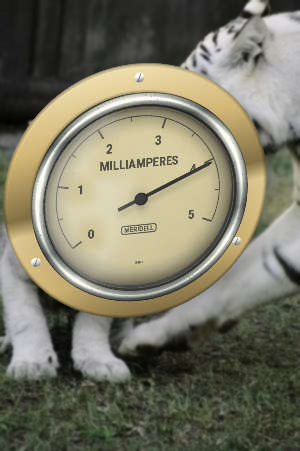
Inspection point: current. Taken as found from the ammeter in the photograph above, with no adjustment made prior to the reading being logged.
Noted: 4 mA
